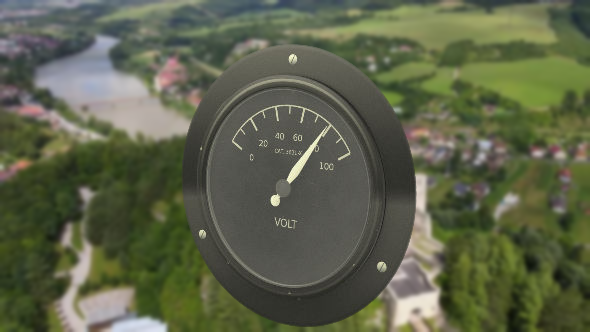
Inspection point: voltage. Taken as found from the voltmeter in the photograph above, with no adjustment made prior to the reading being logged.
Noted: 80 V
